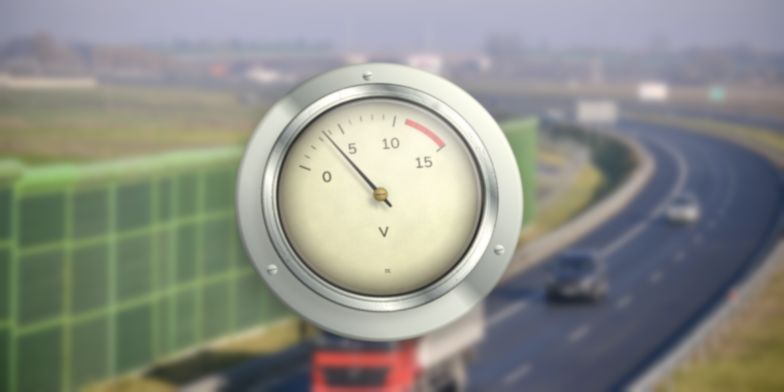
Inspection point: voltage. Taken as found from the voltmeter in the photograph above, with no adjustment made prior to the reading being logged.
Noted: 3.5 V
